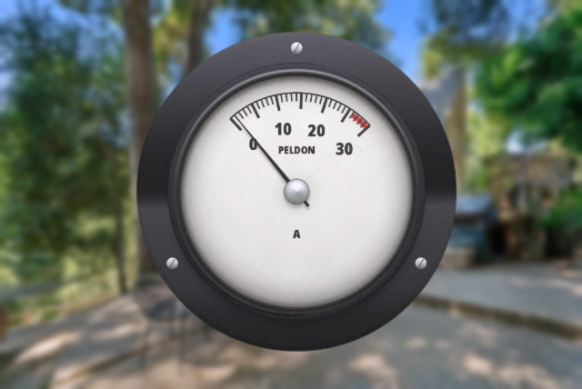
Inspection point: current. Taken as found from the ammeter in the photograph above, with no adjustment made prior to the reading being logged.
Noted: 1 A
